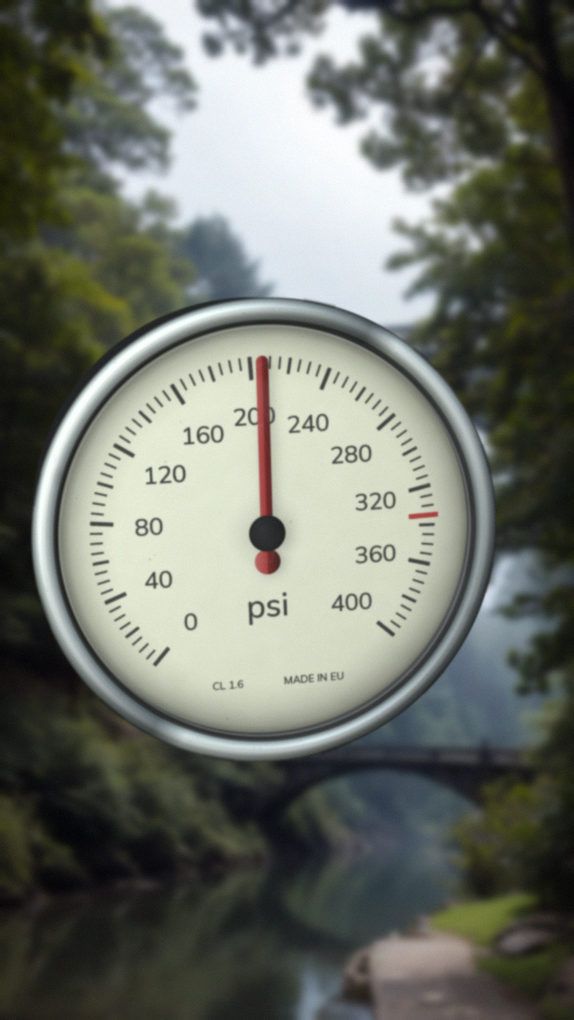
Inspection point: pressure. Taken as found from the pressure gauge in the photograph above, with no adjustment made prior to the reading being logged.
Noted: 205 psi
